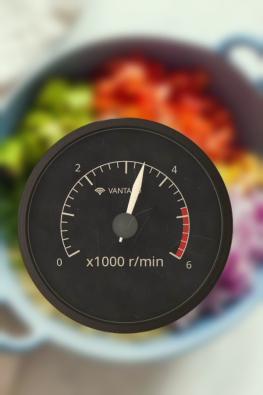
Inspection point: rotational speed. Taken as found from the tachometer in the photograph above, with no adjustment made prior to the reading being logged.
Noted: 3400 rpm
